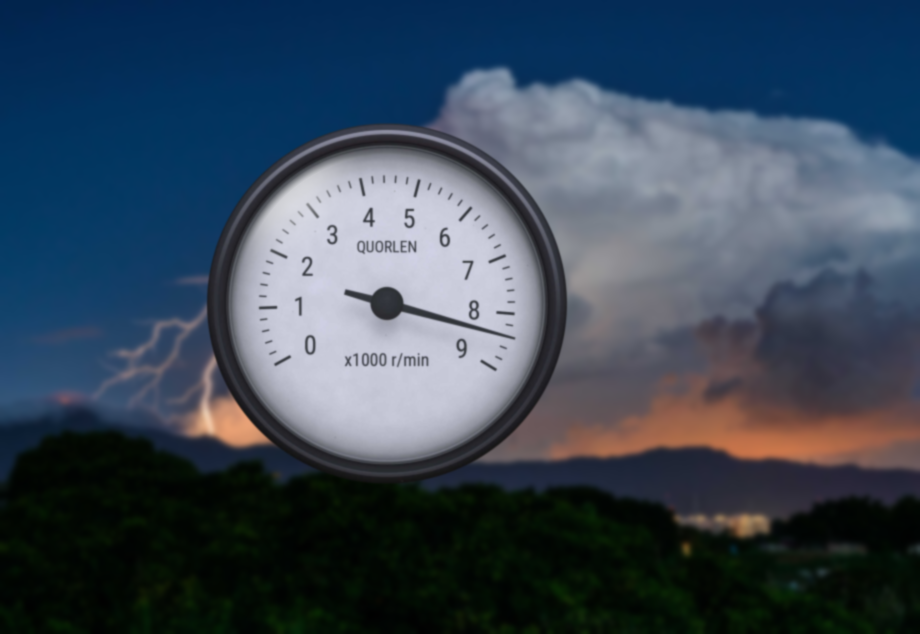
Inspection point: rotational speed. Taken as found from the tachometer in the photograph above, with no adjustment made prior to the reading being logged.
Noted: 8400 rpm
